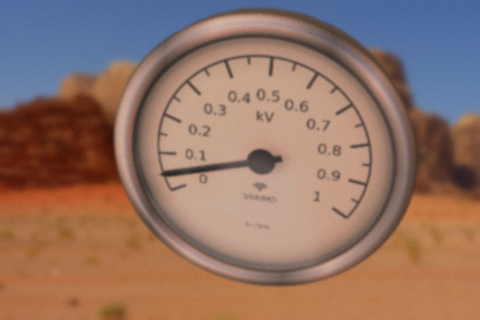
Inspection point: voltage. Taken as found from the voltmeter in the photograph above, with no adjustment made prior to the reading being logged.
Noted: 0.05 kV
